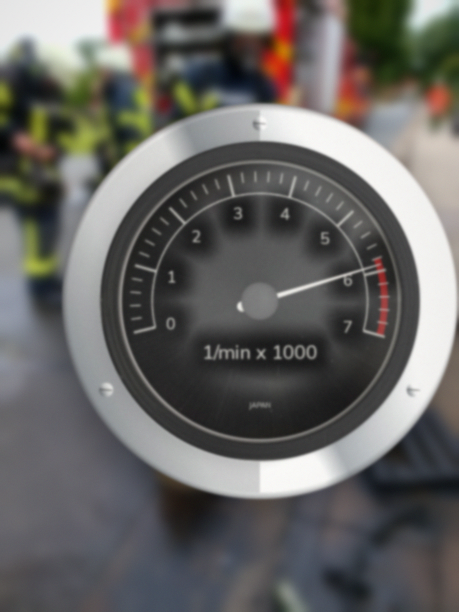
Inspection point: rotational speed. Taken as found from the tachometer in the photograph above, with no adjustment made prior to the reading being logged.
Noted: 5900 rpm
